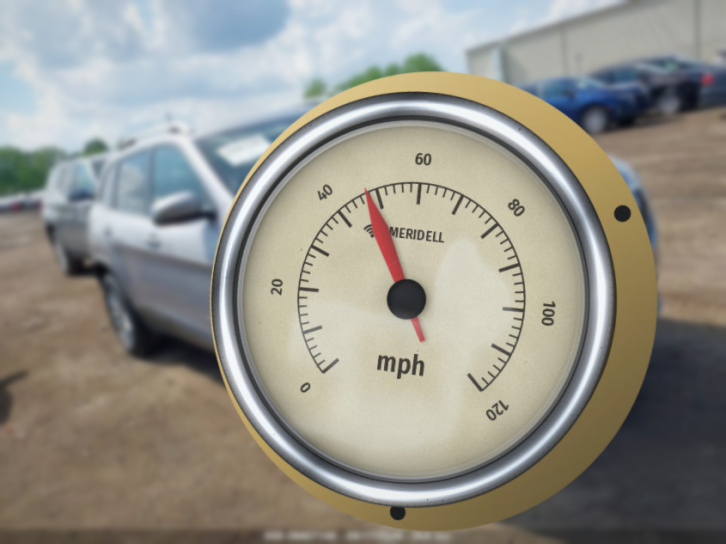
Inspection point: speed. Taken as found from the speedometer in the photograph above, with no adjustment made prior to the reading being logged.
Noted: 48 mph
